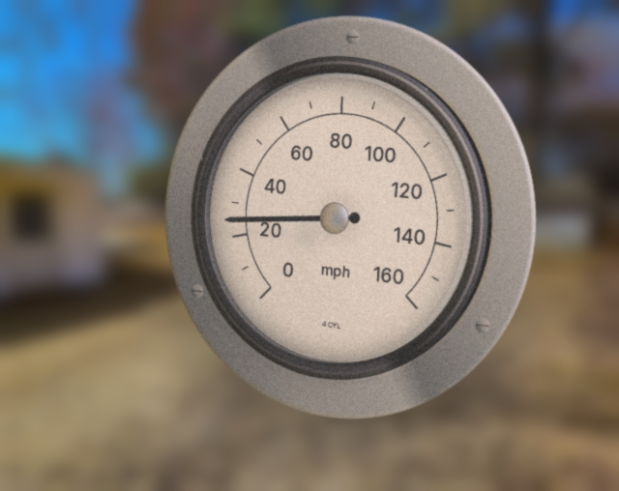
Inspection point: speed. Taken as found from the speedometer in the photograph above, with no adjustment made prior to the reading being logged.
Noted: 25 mph
